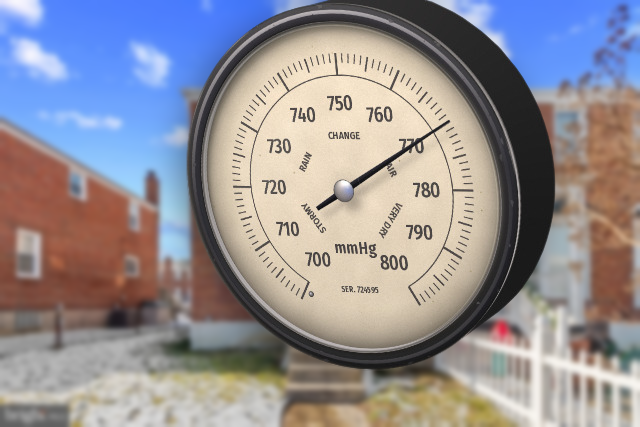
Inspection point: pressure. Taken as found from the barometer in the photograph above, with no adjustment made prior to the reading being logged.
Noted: 770 mmHg
